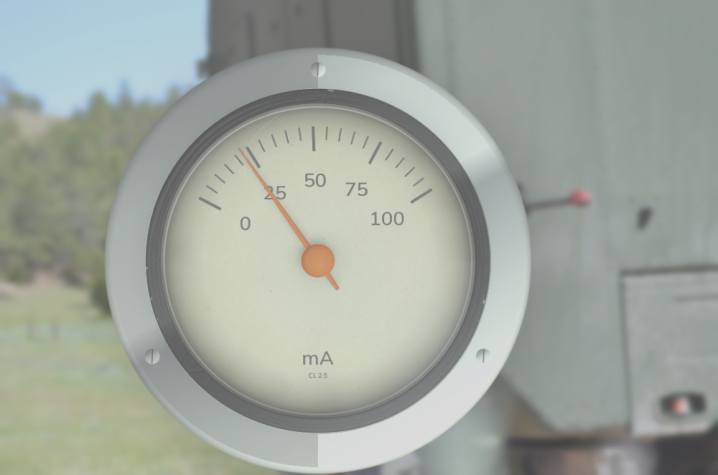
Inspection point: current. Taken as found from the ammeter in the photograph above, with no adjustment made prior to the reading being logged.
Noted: 22.5 mA
